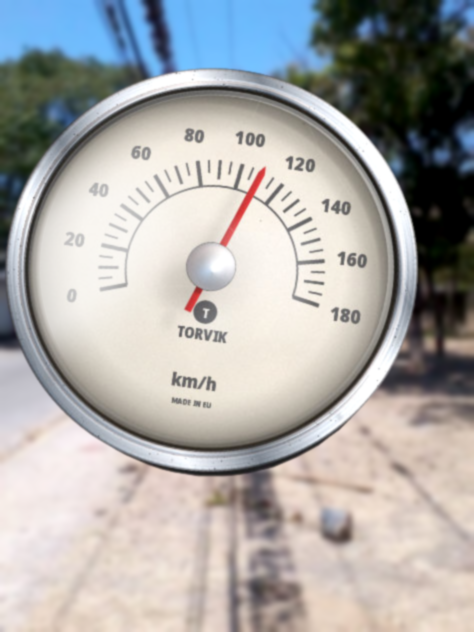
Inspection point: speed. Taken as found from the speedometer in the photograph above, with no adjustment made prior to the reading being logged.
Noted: 110 km/h
